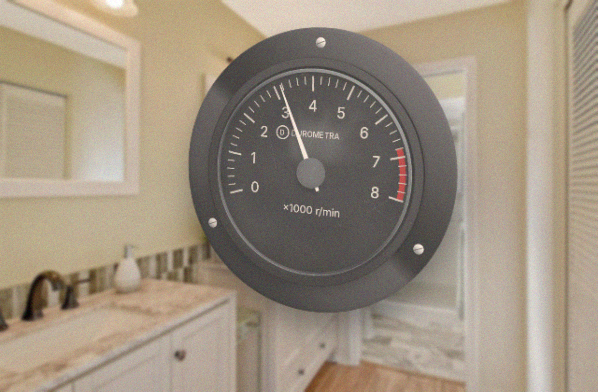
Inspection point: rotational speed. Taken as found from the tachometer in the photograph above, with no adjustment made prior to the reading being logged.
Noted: 3200 rpm
